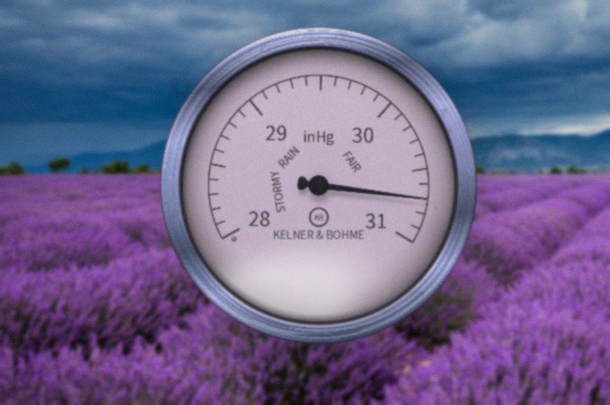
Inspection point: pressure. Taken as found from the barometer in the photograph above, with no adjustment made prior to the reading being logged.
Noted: 30.7 inHg
